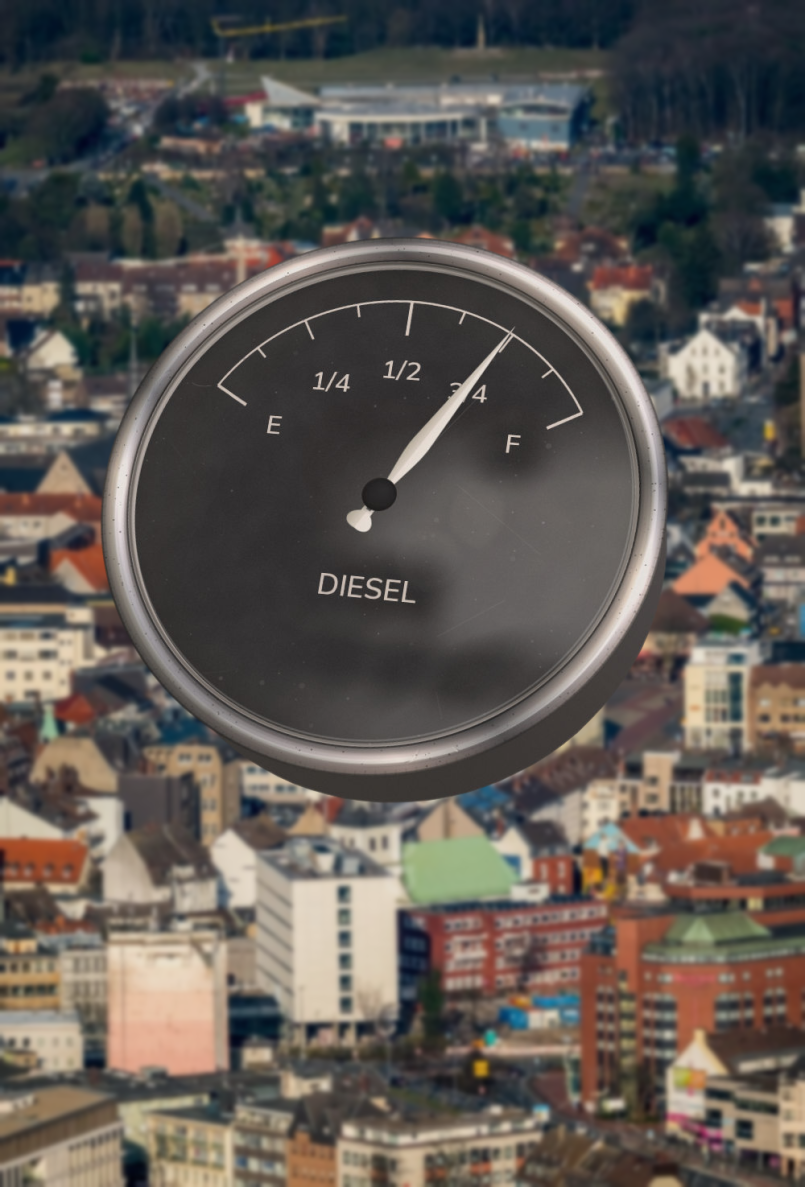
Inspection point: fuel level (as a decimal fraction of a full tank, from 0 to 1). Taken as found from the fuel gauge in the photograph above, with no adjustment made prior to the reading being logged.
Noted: 0.75
